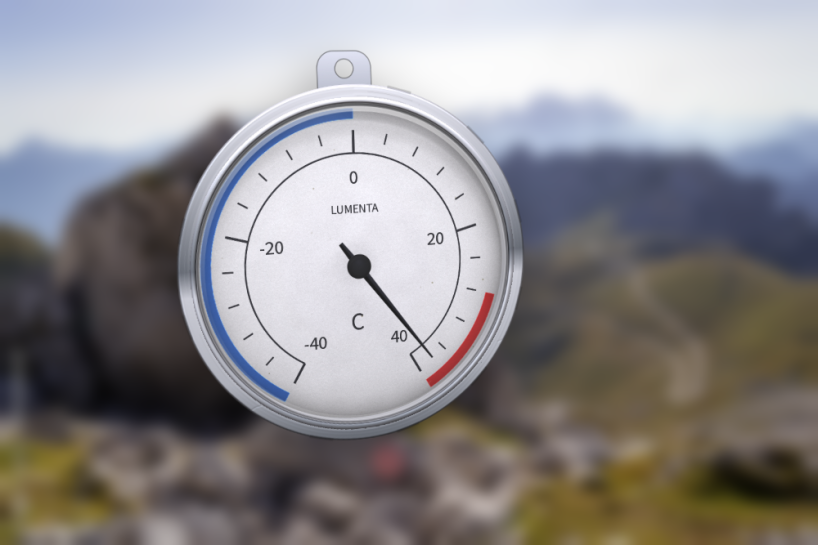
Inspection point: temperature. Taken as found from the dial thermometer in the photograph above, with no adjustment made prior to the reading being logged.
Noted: 38 °C
